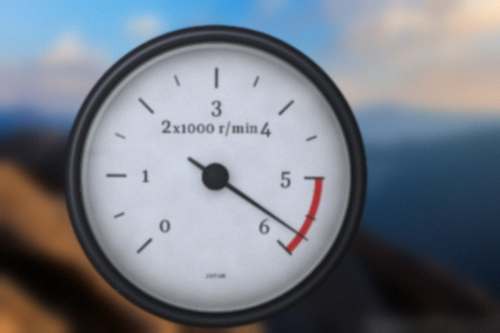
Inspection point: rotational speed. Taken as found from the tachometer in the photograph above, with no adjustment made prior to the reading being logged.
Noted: 5750 rpm
